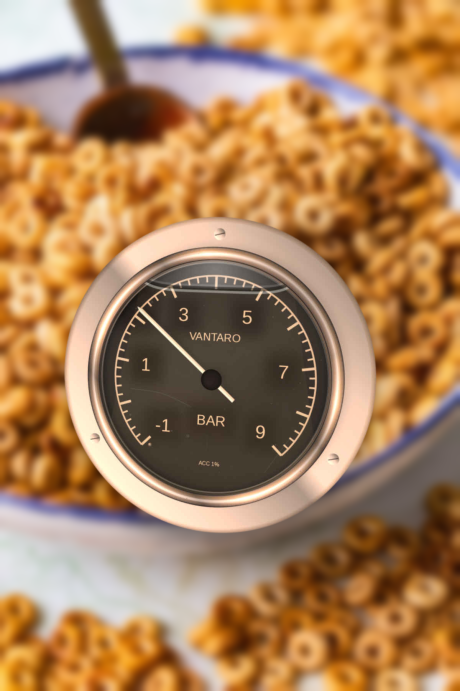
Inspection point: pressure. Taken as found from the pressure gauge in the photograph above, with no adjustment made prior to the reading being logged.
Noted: 2.2 bar
